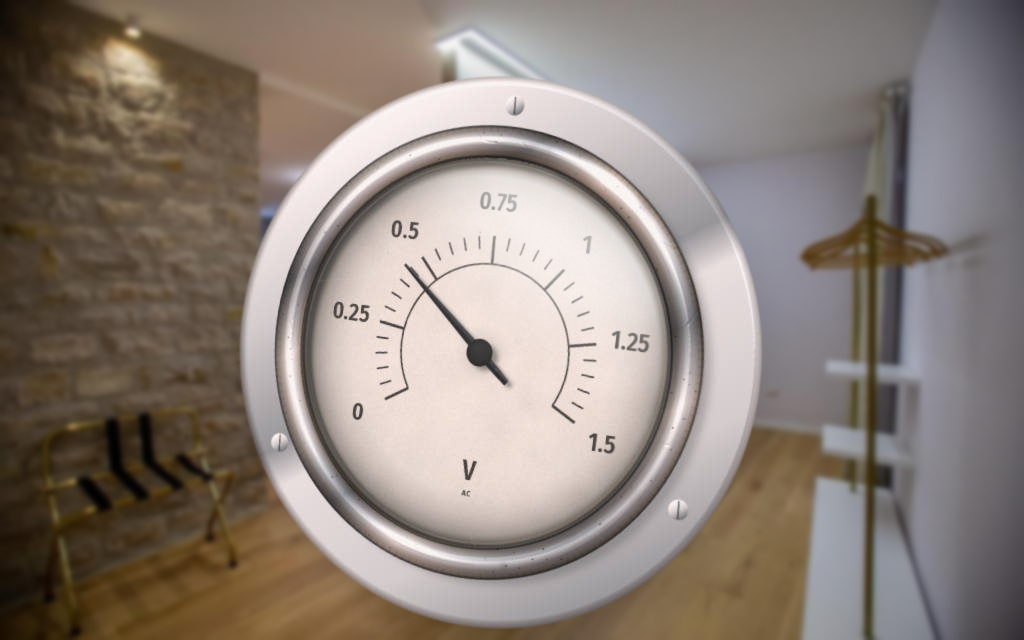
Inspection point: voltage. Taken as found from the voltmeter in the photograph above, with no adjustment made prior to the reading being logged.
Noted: 0.45 V
